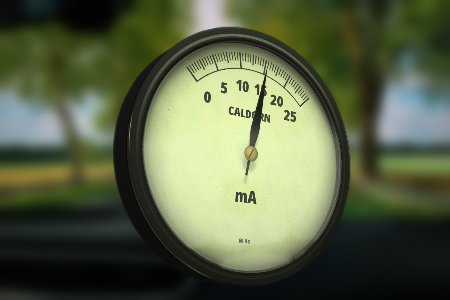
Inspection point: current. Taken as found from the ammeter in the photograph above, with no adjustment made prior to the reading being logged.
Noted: 15 mA
